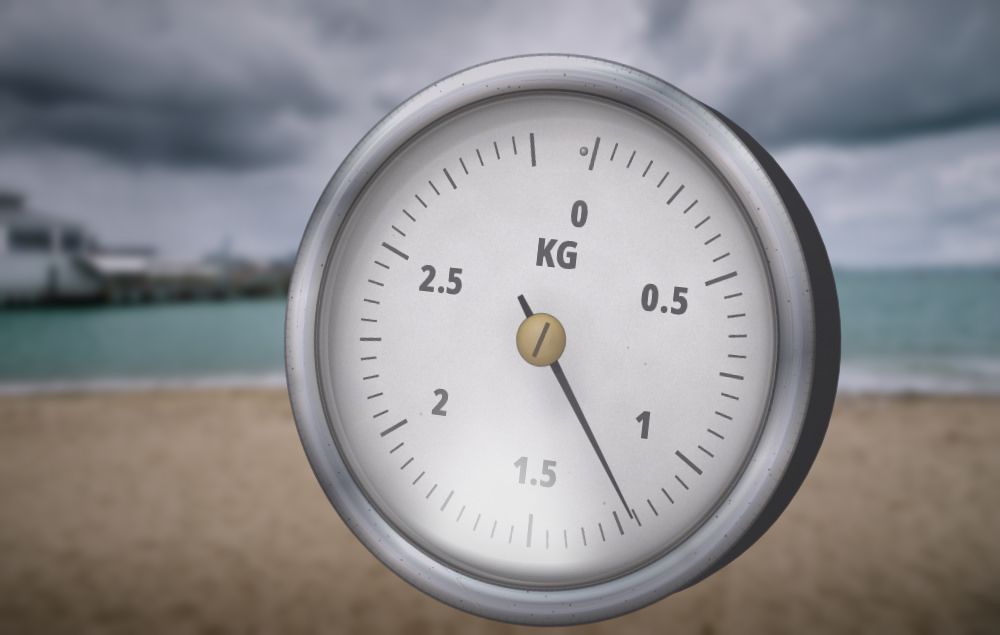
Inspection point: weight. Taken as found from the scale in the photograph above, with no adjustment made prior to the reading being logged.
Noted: 1.2 kg
